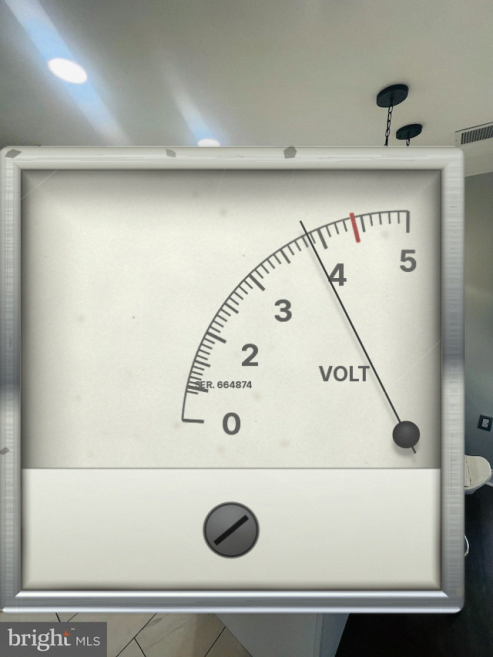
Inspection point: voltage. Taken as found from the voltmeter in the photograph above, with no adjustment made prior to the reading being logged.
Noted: 3.85 V
